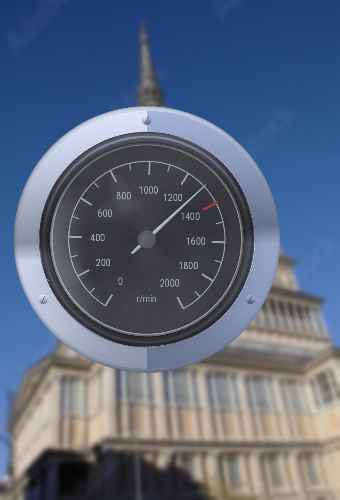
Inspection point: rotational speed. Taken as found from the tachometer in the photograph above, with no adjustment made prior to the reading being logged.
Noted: 1300 rpm
